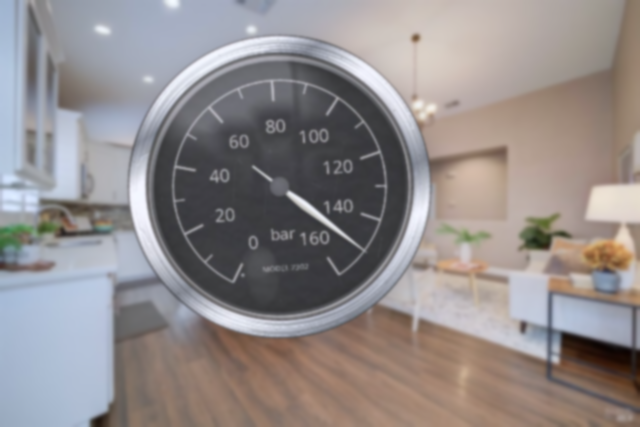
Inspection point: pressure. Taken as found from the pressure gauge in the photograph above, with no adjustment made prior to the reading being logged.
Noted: 150 bar
